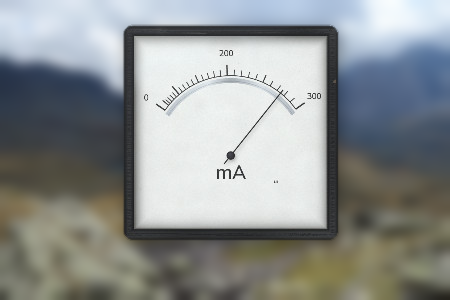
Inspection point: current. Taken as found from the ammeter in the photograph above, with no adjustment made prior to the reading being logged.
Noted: 275 mA
